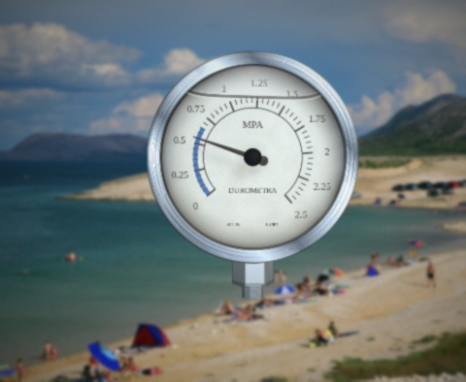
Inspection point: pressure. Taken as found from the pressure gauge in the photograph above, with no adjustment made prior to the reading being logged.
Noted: 0.55 MPa
